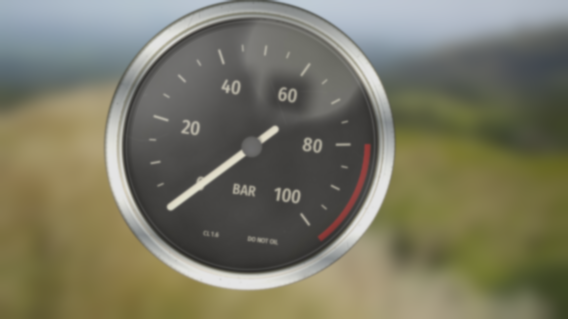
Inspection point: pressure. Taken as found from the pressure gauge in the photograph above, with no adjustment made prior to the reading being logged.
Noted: 0 bar
